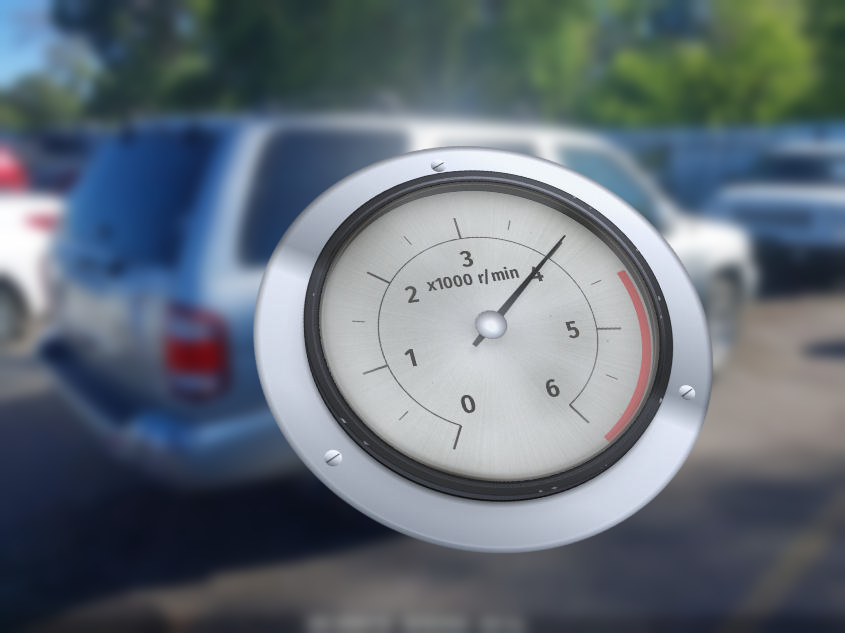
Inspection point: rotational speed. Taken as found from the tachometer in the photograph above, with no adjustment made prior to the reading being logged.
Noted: 4000 rpm
